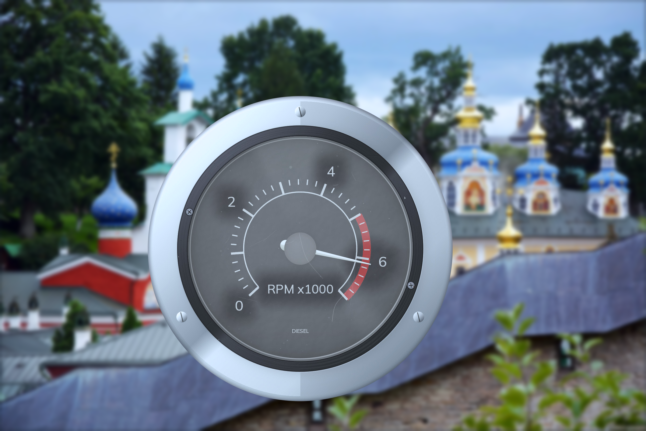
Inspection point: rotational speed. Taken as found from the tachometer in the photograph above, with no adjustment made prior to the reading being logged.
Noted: 6100 rpm
